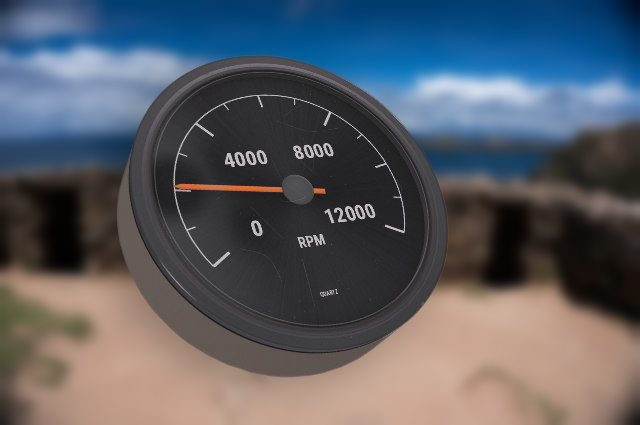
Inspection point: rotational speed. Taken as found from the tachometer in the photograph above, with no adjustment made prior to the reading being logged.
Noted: 2000 rpm
